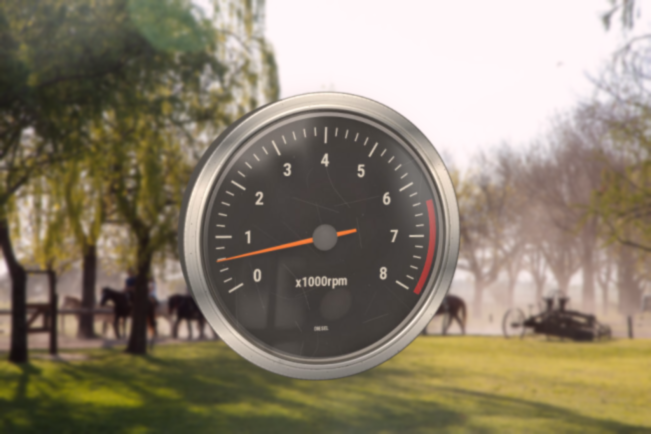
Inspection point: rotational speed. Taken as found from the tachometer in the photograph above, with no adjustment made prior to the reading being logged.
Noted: 600 rpm
